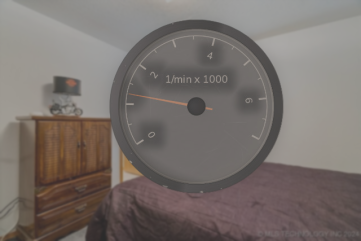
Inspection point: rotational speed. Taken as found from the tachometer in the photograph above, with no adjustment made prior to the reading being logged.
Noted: 1250 rpm
